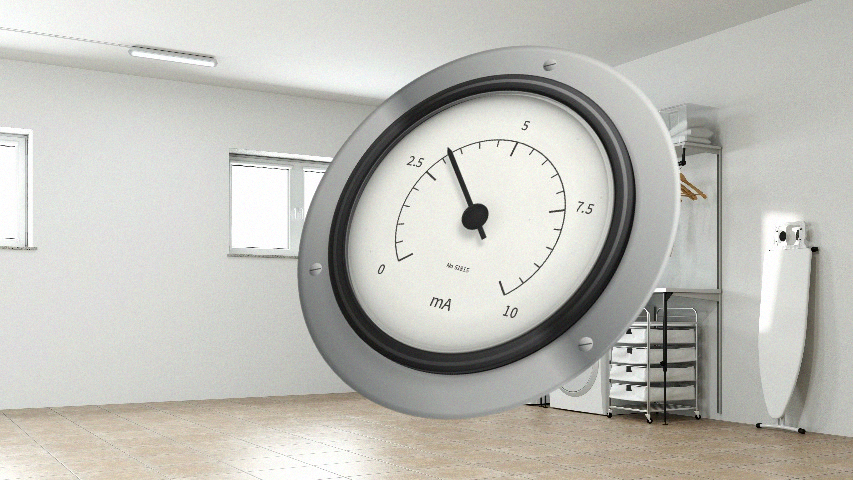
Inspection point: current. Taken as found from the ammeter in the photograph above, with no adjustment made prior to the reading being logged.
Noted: 3.25 mA
